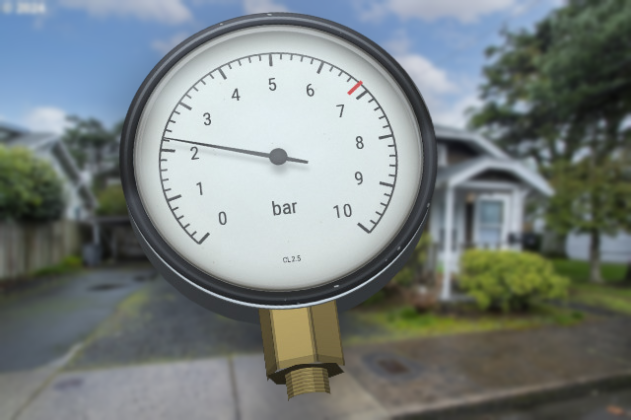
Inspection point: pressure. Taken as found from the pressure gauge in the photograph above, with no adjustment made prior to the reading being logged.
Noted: 2.2 bar
